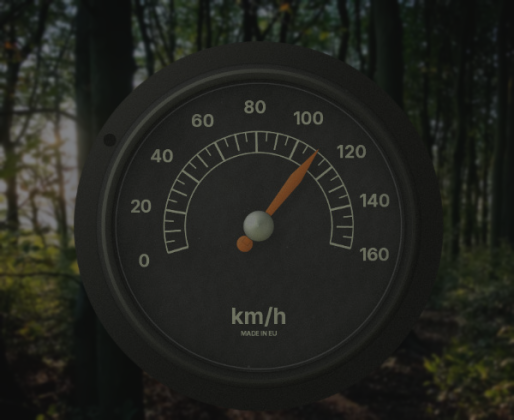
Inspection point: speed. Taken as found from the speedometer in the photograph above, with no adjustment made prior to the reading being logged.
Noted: 110 km/h
